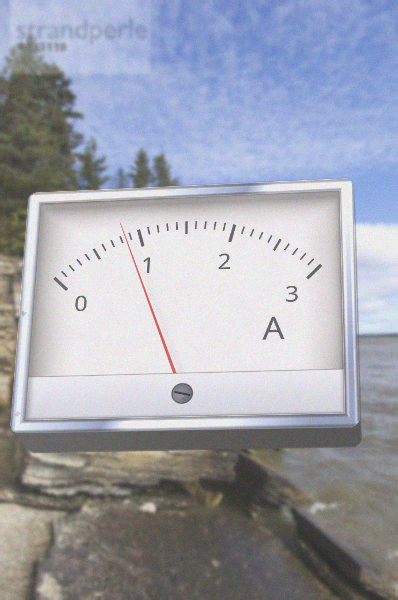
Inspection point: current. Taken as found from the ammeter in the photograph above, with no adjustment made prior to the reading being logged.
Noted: 0.85 A
